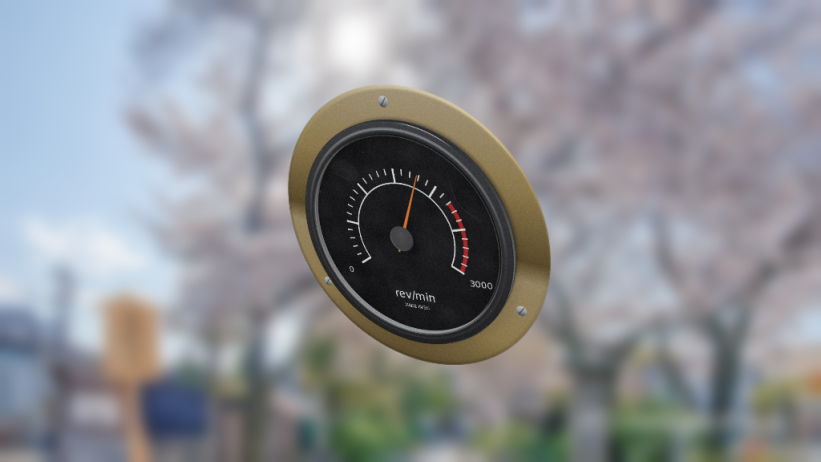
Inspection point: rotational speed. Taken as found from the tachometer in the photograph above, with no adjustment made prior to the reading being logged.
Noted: 1800 rpm
